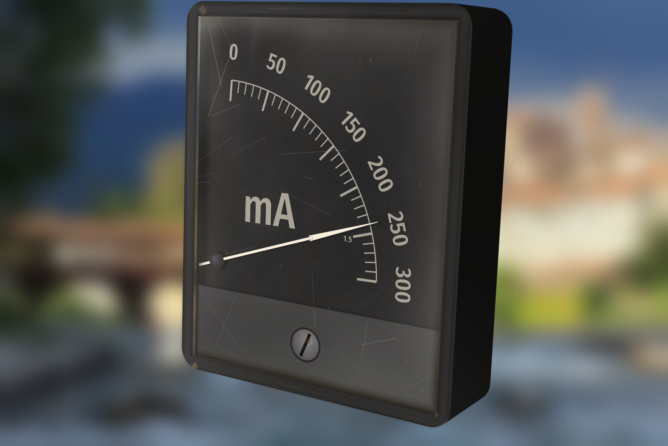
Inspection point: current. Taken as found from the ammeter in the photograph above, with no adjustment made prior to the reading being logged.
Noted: 240 mA
